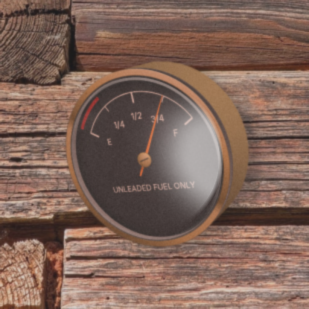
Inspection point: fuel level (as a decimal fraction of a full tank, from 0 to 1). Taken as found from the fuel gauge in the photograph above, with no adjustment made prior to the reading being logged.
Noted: 0.75
